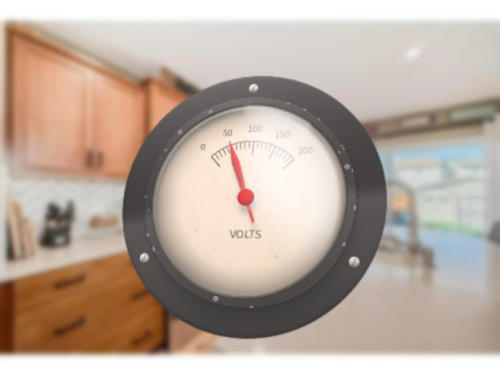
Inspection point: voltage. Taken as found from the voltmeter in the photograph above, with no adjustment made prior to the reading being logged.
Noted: 50 V
